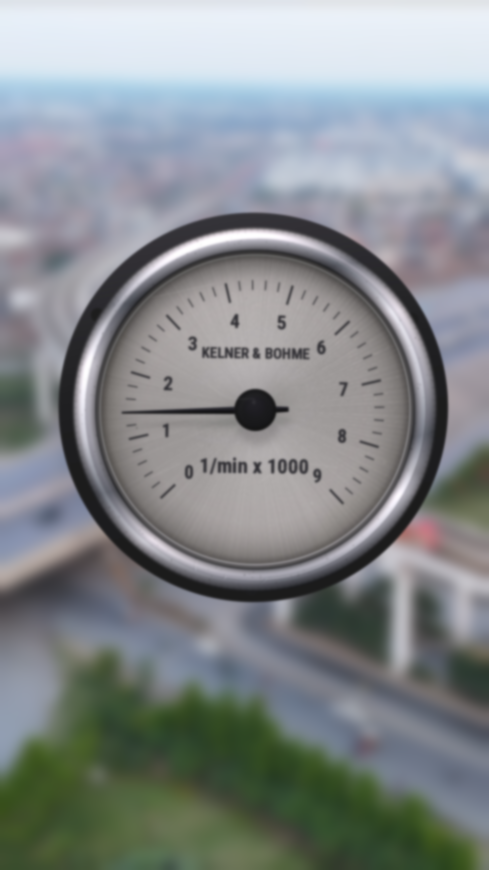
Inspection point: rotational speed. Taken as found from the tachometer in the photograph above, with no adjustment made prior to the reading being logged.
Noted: 1400 rpm
